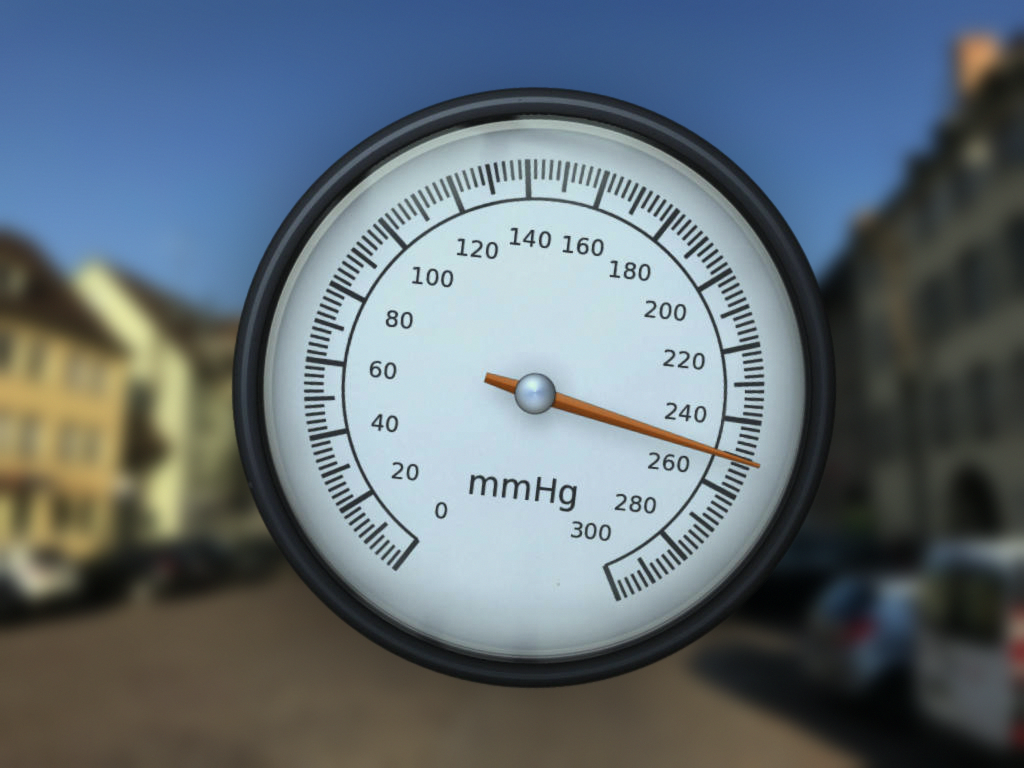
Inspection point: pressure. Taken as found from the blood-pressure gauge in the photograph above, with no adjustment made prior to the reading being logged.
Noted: 250 mmHg
